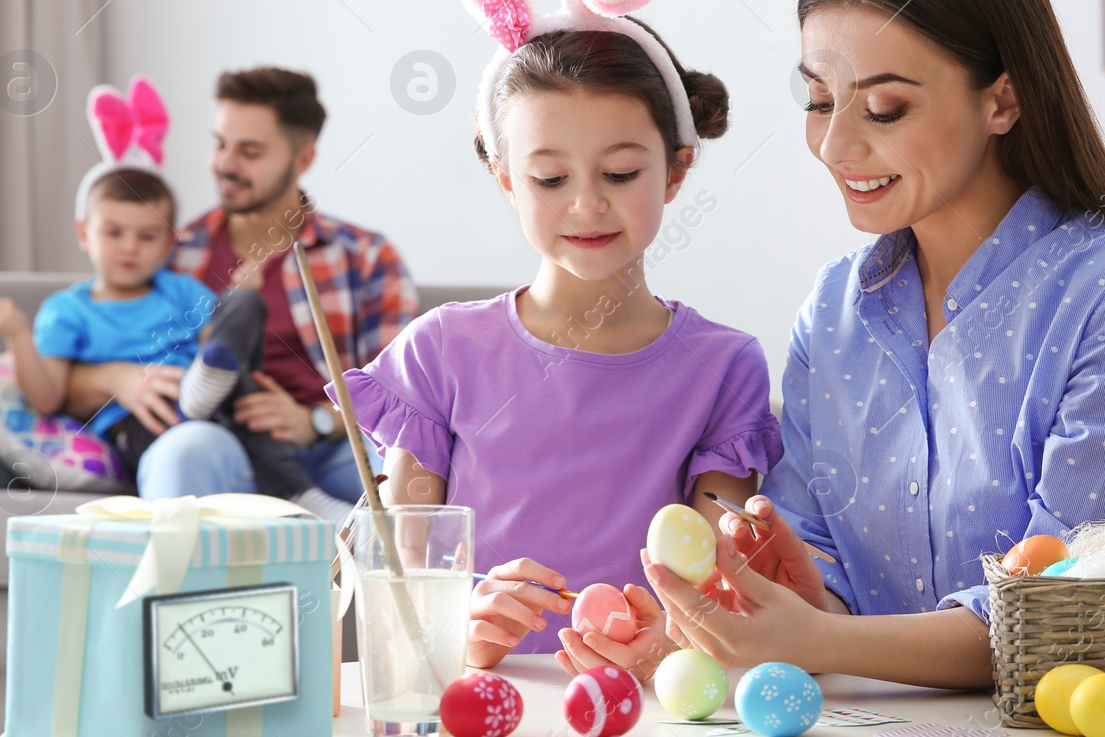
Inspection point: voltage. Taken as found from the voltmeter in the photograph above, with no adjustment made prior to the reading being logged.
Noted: 10 mV
